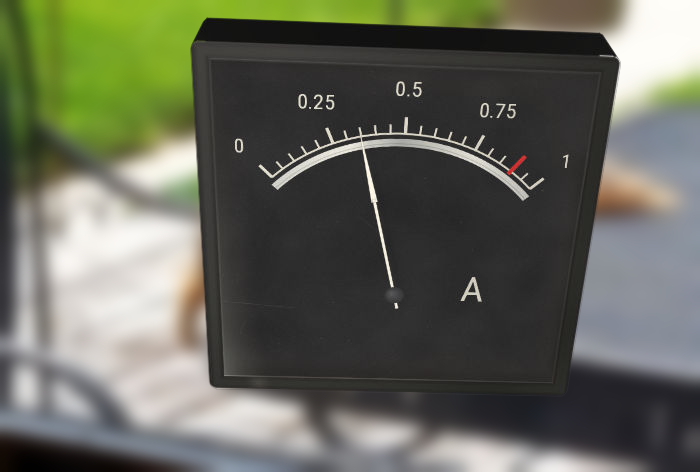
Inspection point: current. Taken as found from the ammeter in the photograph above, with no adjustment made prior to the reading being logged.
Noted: 0.35 A
